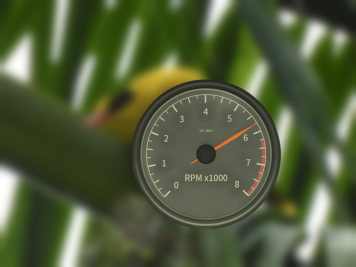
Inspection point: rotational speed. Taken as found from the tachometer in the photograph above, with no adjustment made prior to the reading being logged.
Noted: 5750 rpm
